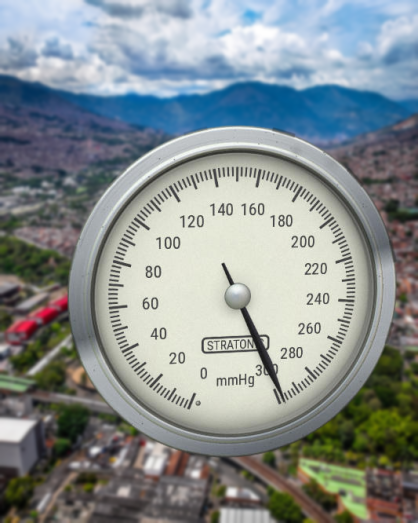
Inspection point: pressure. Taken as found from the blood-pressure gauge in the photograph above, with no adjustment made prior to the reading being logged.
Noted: 298 mmHg
